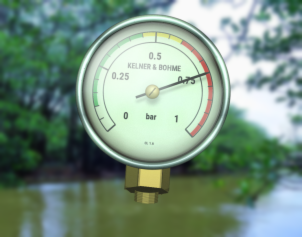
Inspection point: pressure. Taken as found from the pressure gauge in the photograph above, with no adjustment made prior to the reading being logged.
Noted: 0.75 bar
